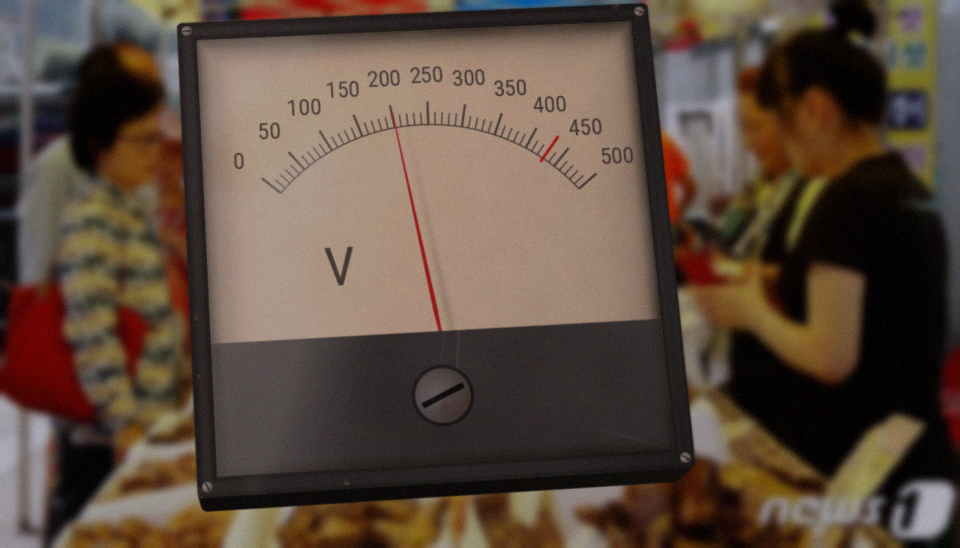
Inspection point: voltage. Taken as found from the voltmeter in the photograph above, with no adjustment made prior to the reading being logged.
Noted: 200 V
